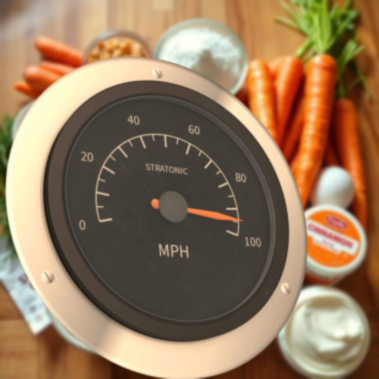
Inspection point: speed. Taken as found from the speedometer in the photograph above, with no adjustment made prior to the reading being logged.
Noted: 95 mph
